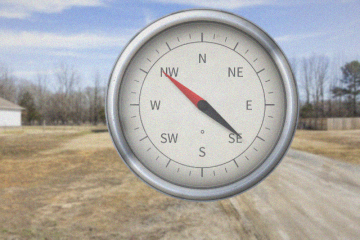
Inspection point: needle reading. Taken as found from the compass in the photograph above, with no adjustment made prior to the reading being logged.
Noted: 310 °
